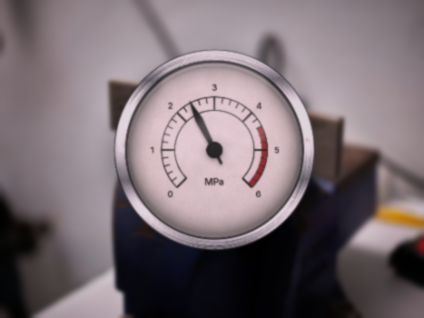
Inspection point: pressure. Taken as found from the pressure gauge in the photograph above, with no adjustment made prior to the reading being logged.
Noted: 2.4 MPa
